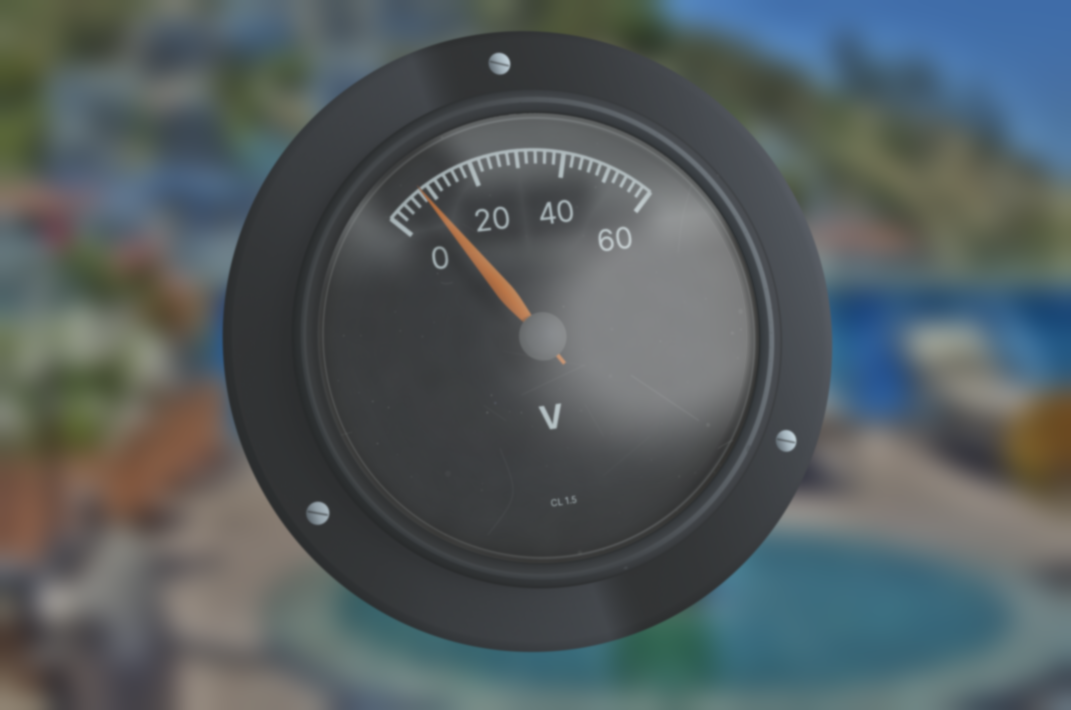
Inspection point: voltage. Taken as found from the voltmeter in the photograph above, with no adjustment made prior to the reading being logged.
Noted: 8 V
